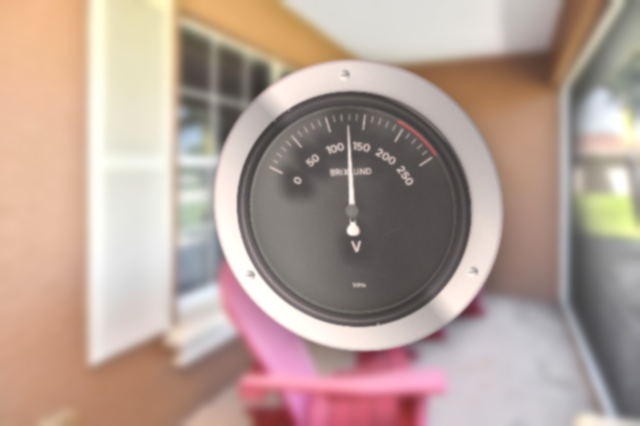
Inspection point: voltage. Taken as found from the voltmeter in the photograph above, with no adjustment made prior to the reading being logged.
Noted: 130 V
